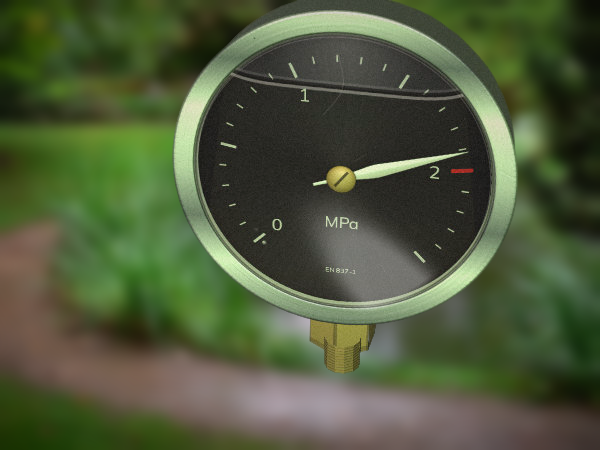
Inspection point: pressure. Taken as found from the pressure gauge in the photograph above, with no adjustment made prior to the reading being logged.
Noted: 1.9 MPa
